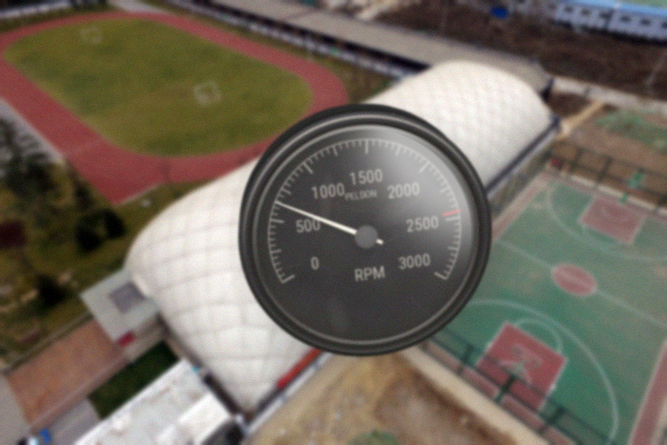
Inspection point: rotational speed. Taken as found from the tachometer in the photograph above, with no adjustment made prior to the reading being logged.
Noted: 650 rpm
